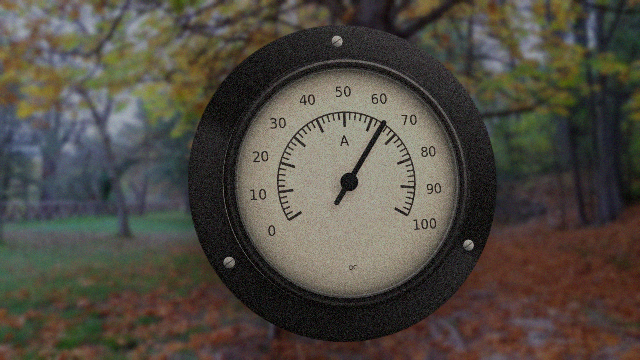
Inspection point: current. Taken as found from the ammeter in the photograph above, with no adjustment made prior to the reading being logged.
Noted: 64 A
